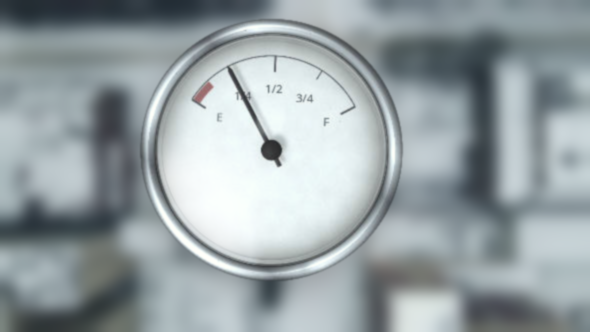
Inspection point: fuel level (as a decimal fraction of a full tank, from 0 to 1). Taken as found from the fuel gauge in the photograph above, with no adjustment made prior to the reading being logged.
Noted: 0.25
